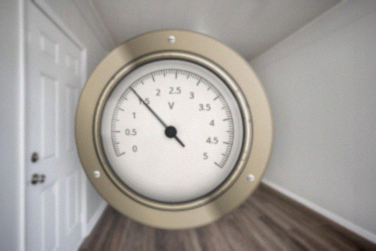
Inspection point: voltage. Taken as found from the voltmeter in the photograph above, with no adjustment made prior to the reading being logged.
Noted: 1.5 V
